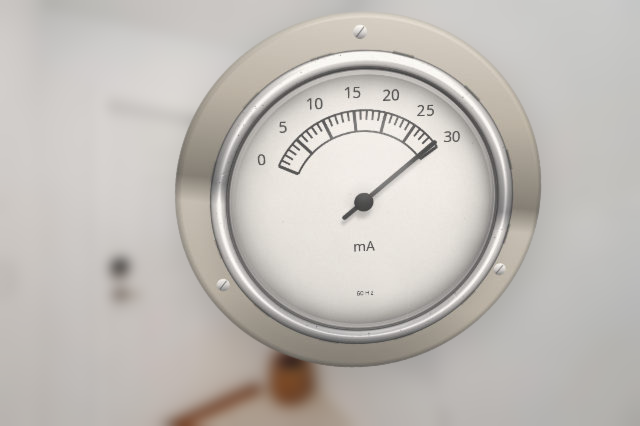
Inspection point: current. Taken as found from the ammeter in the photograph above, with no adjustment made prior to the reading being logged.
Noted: 29 mA
